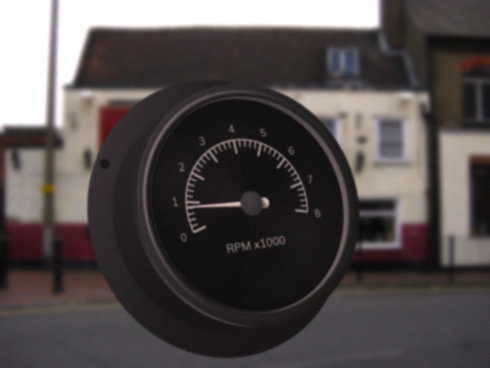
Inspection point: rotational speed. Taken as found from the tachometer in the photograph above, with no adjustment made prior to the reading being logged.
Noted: 800 rpm
